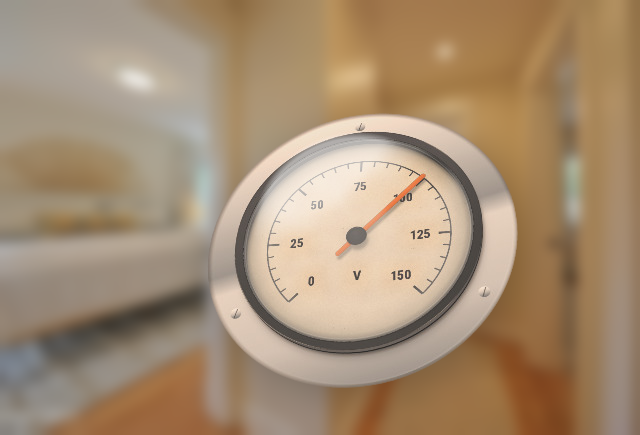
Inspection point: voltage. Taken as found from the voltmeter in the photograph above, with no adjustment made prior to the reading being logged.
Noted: 100 V
